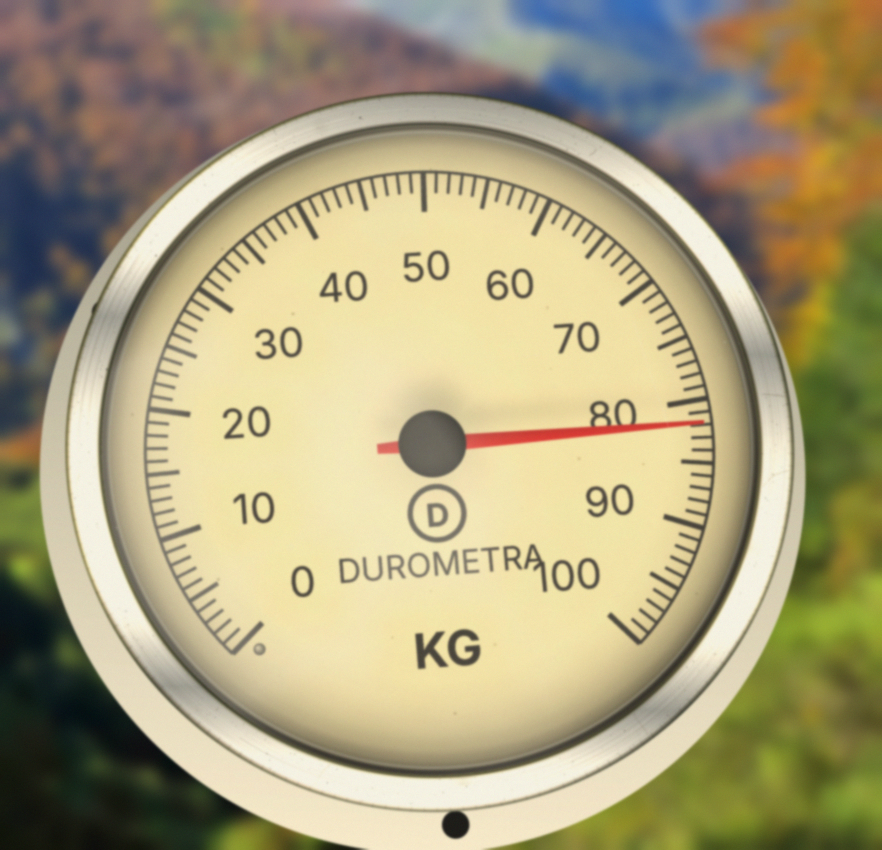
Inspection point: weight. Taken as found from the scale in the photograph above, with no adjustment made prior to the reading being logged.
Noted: 82 kg
